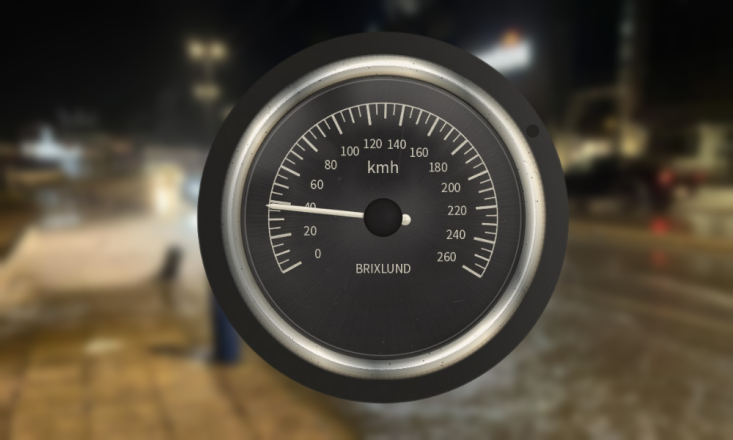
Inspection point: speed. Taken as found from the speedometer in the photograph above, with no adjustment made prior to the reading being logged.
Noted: 37.5 km/h
